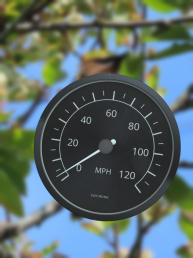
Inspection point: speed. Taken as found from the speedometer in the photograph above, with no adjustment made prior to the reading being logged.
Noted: 2.5 mph
